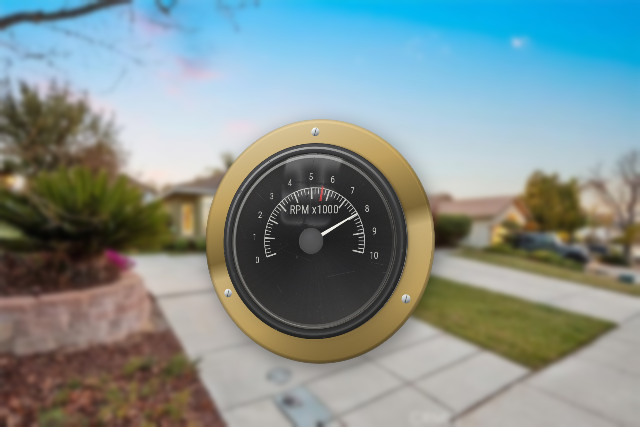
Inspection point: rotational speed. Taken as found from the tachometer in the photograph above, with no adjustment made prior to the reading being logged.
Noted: 8000 rpm
